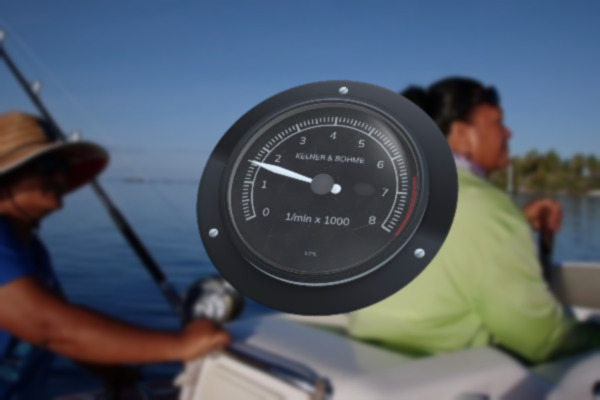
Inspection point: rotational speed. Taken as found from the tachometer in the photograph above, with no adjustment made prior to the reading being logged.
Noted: 1500 rpm
